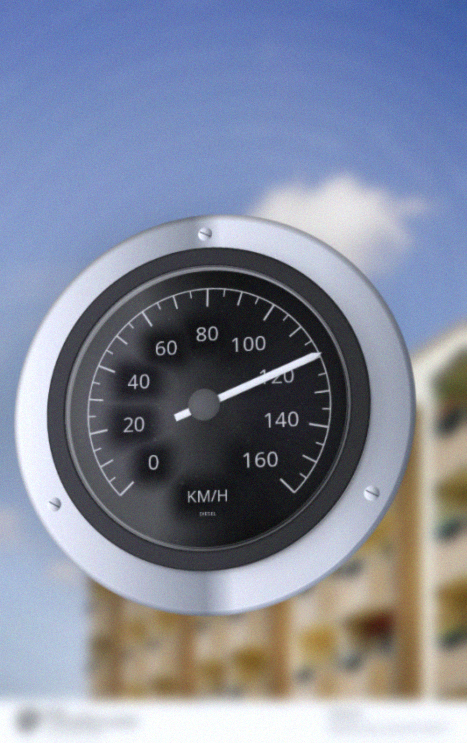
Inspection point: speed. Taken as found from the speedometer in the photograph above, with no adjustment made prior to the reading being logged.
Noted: 120 km/h
